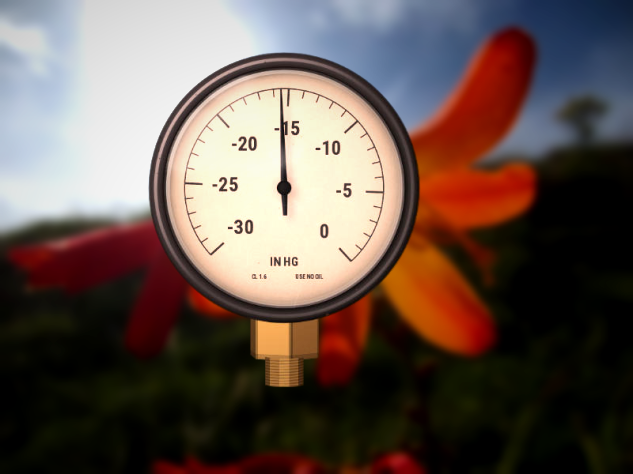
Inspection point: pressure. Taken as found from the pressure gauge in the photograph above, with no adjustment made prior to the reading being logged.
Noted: -15.5 inHg
